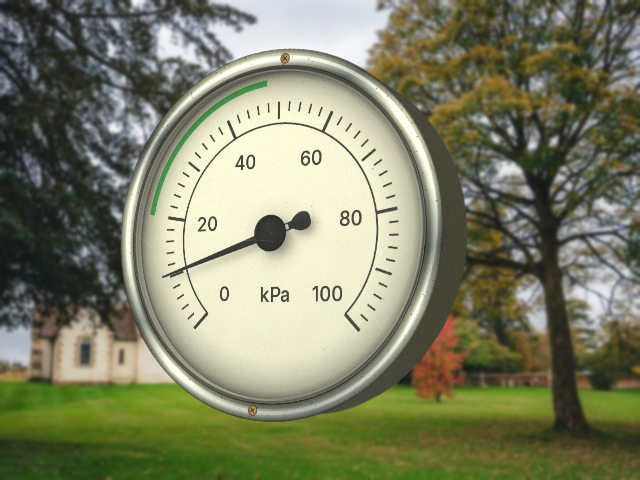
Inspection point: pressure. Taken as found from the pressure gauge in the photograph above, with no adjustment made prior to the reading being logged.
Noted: 10 kPa
